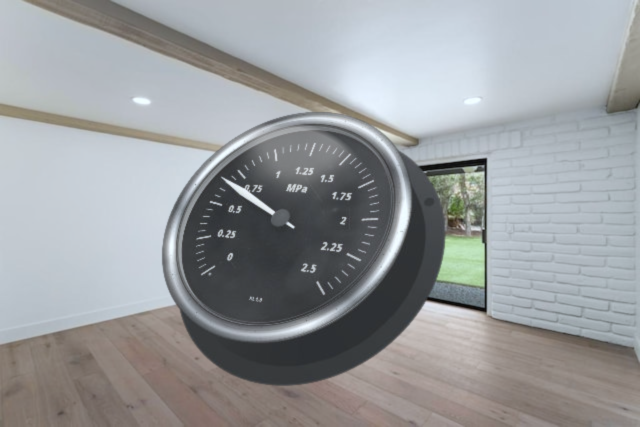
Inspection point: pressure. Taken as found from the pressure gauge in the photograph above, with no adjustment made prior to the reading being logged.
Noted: 0.65 MPa
